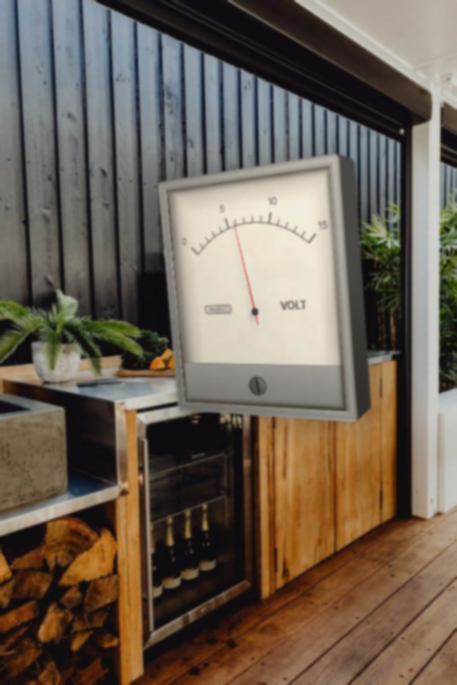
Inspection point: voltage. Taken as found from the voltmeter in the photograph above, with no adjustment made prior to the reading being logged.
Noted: 6 V
